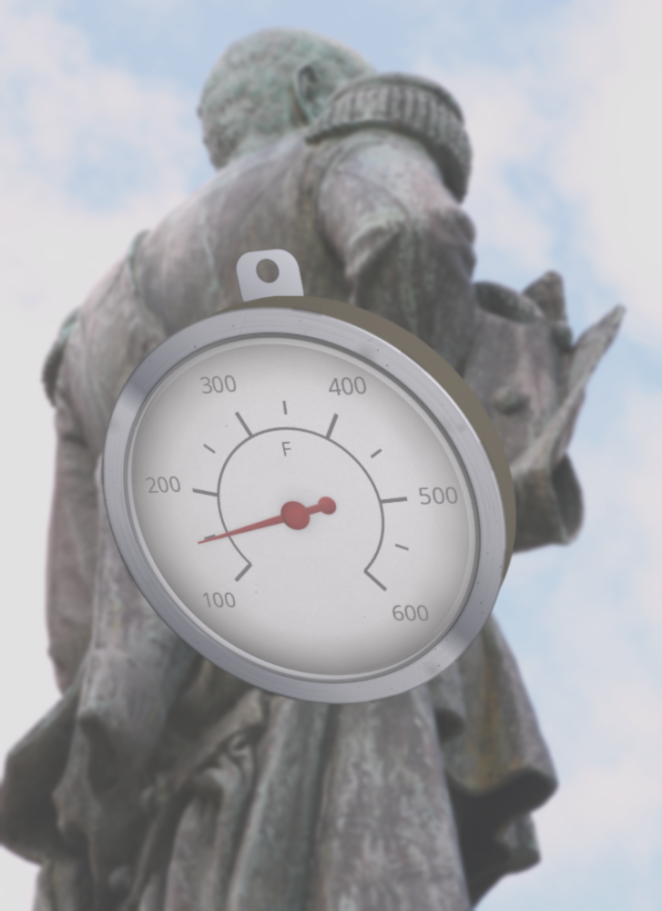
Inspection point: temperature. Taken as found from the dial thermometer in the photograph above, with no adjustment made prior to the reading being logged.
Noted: 150 °F
